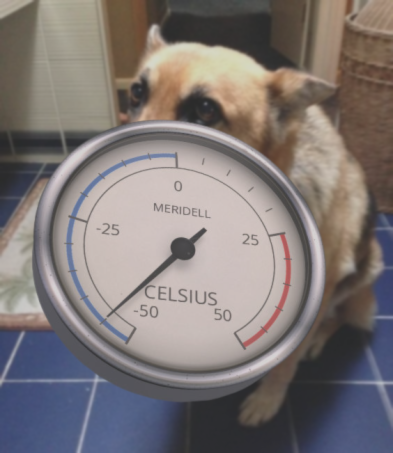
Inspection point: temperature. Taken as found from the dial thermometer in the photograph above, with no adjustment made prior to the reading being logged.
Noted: -45 °C
